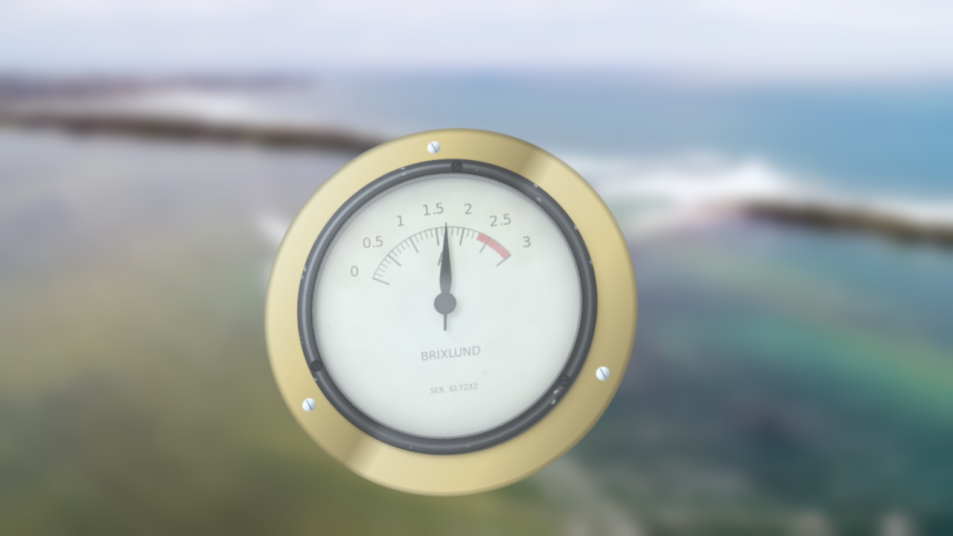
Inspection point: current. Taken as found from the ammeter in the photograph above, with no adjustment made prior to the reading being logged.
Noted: 1.7 A
